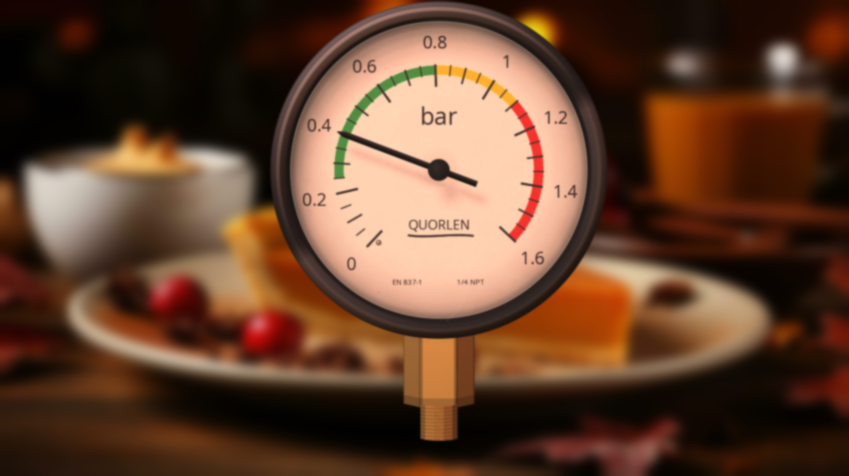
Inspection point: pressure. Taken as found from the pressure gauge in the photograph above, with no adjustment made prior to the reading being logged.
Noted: 0.4 bar
